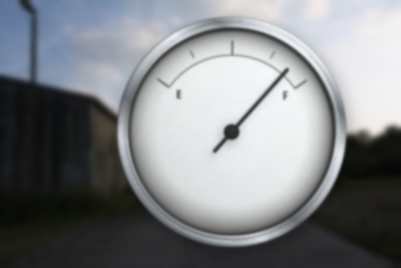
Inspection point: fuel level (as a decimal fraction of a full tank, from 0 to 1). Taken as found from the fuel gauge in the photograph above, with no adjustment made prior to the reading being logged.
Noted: 0.875
